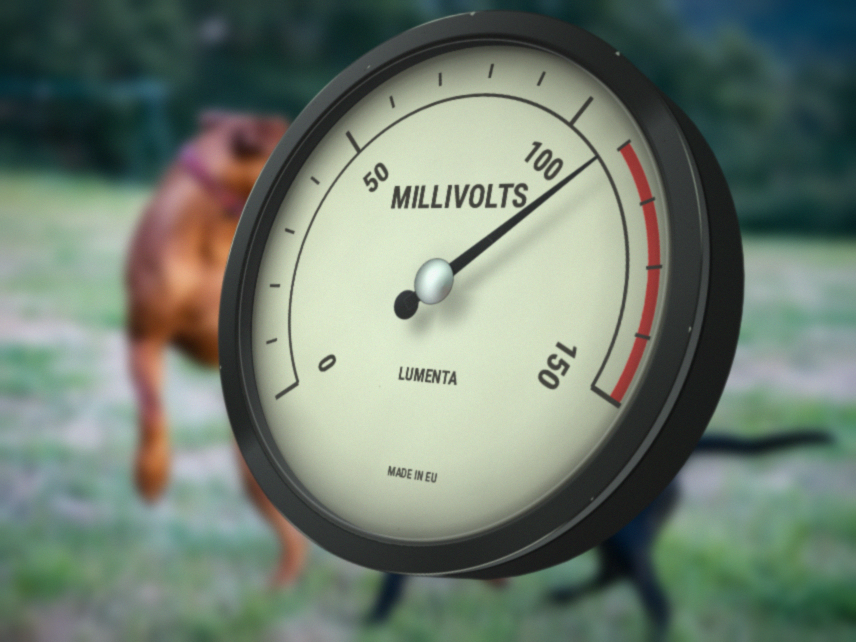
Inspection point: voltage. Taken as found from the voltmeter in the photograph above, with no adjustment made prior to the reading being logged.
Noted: 110 mV
